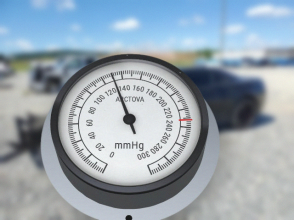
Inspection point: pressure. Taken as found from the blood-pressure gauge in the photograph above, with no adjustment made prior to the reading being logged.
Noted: 130 mmHg
